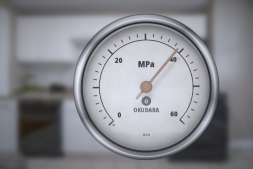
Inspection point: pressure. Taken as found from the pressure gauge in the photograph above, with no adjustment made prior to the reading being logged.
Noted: 39 MPa
